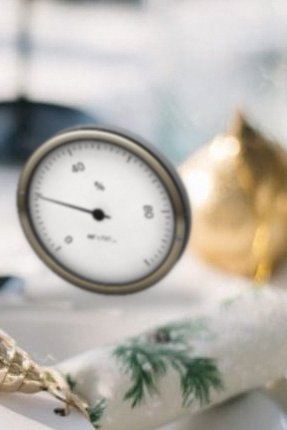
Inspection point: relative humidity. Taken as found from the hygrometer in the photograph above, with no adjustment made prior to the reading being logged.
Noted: 20 %
